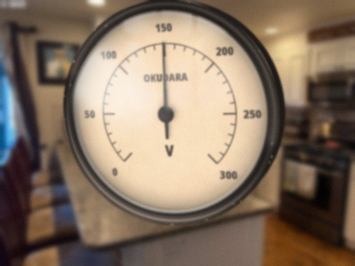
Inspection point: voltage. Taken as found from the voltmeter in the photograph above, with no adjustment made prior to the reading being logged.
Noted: 150 V
